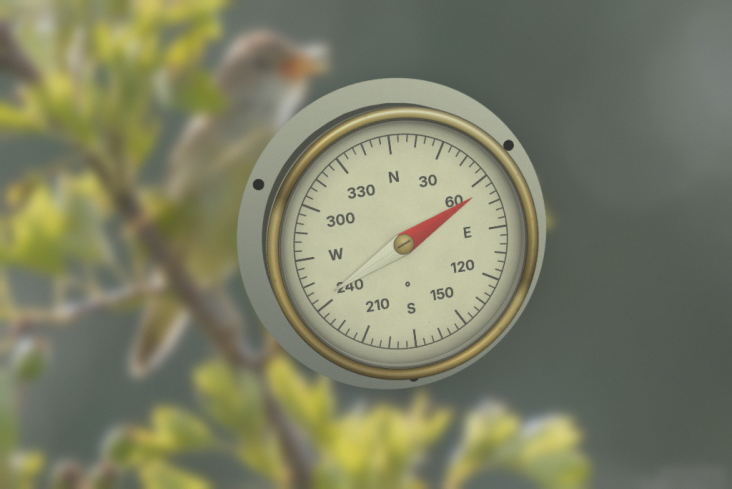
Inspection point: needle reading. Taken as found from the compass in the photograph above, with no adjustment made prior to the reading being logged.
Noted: 65 °
